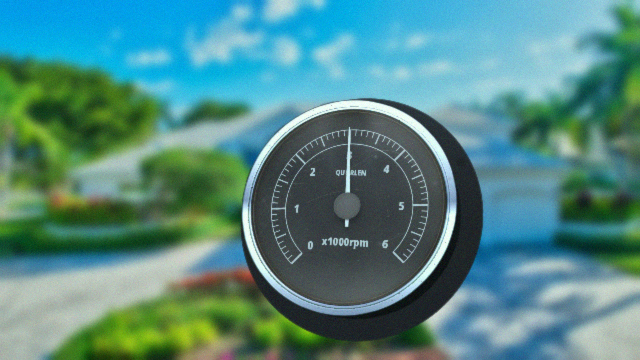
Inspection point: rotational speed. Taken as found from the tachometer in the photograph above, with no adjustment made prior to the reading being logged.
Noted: 3000 rpm
